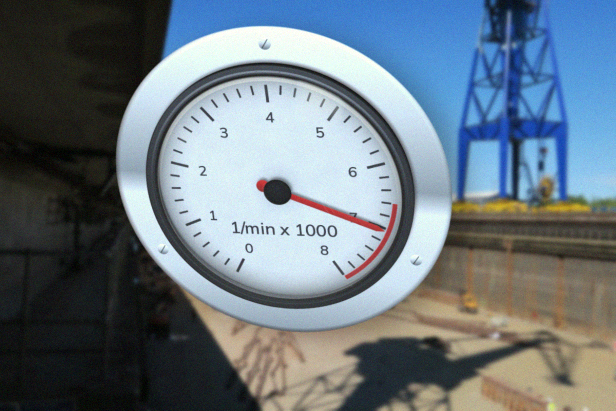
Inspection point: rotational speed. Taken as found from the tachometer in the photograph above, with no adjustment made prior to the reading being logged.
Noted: 7000 rpm
